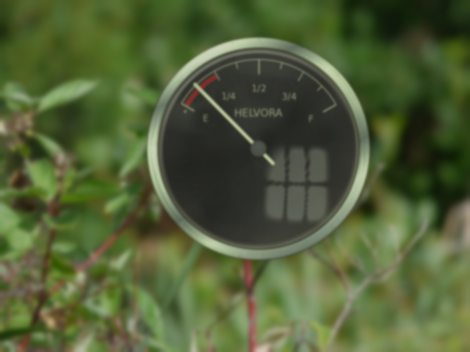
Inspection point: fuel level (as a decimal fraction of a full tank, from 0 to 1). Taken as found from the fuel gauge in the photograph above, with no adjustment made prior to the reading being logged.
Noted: 0.125
